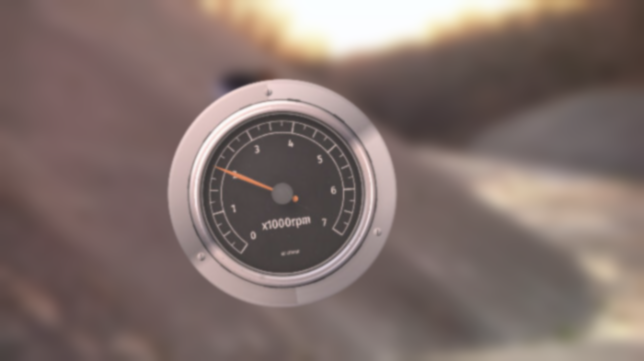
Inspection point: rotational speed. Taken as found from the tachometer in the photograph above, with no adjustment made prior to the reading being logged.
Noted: 2000 rpm
